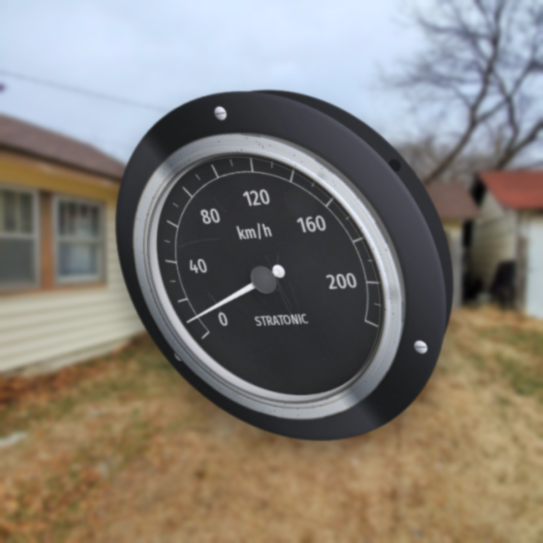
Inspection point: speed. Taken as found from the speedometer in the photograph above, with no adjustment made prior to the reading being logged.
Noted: 10 km/h
